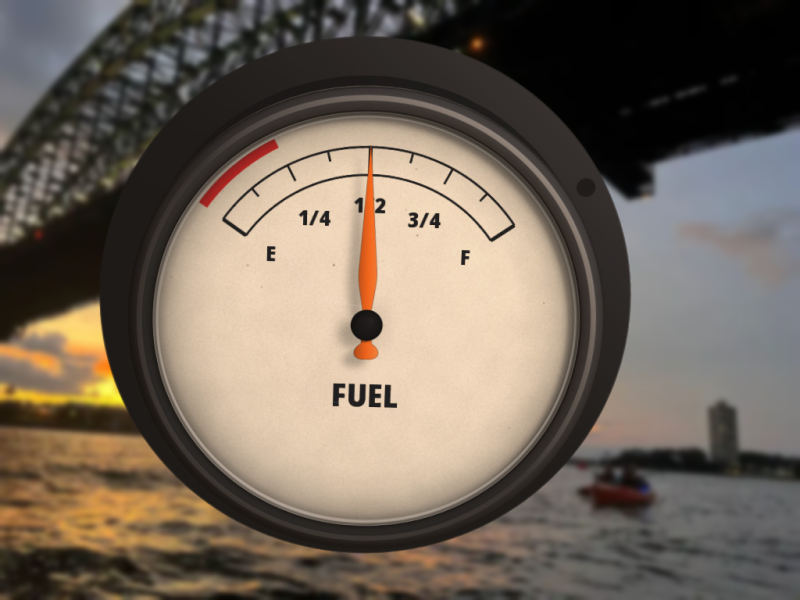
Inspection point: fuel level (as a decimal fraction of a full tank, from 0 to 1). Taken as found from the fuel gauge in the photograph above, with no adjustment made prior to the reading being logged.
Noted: 0.5
